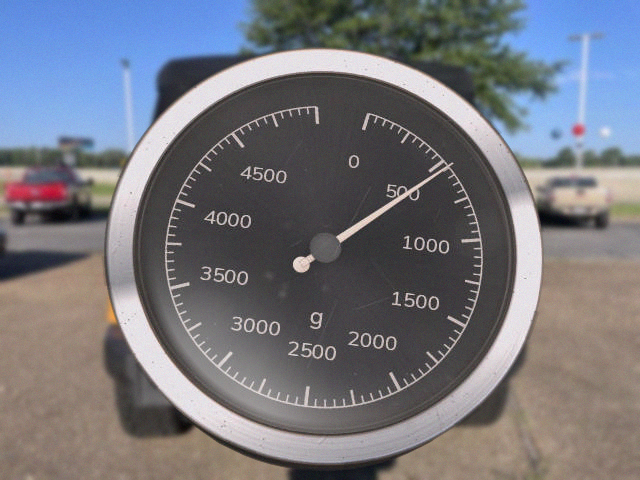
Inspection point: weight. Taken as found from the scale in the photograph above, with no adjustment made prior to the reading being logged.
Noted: 550 g
